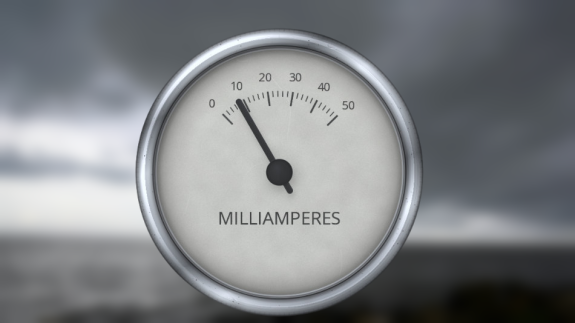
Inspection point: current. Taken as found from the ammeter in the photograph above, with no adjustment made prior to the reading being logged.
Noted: 8 mA
